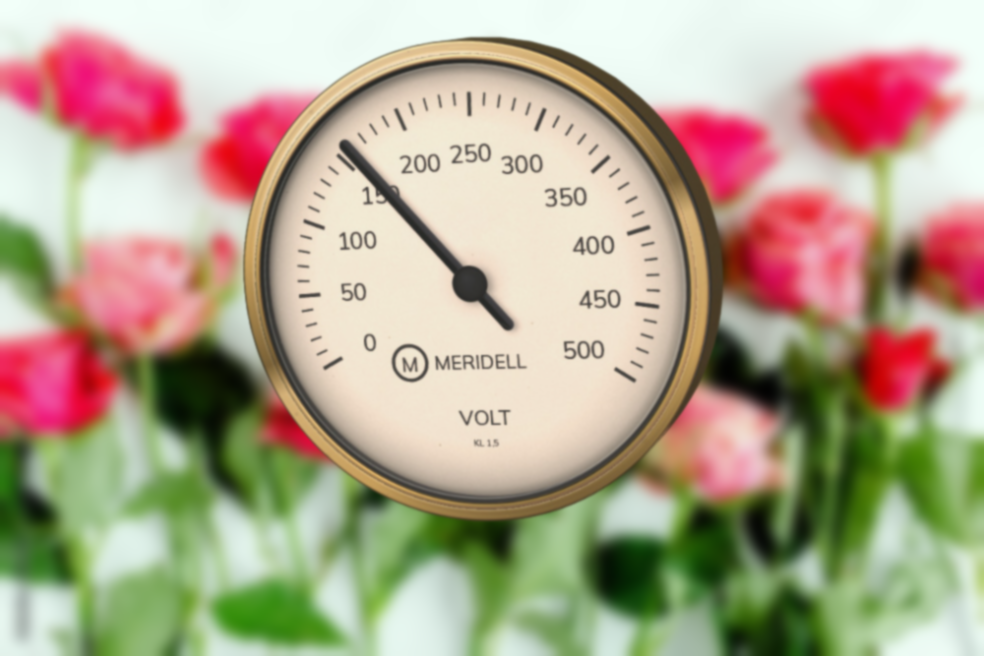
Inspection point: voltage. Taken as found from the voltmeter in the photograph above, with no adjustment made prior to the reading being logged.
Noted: 160 V
